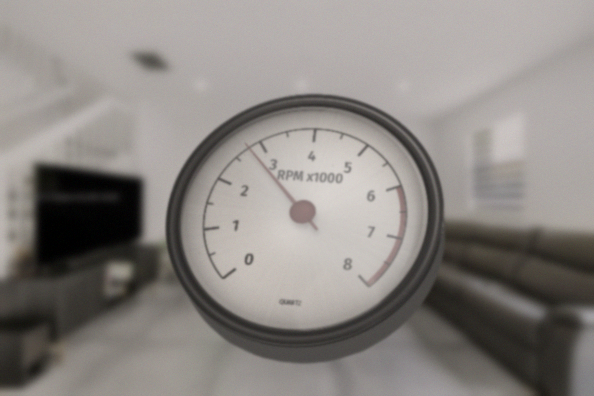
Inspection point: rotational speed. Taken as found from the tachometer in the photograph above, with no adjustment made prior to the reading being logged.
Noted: 2750 rpm
